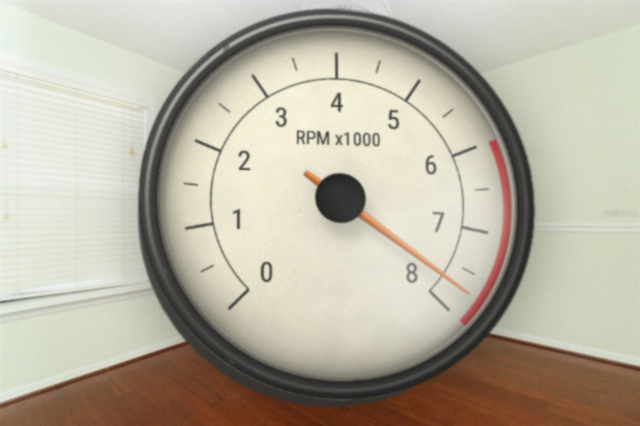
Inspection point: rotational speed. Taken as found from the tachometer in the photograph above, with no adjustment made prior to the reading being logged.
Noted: 7750 rpm
